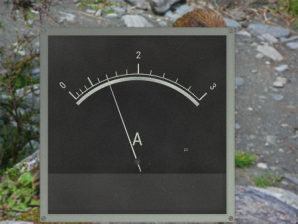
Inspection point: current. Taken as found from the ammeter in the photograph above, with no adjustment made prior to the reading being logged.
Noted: 1.4 A
